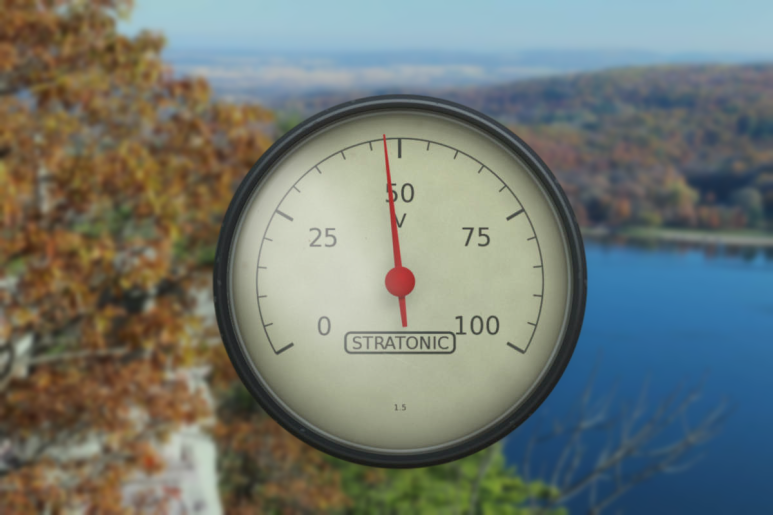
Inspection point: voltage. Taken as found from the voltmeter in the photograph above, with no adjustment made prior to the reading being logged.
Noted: 47.5 V
